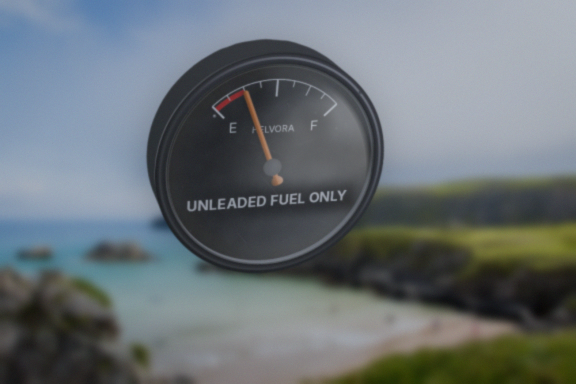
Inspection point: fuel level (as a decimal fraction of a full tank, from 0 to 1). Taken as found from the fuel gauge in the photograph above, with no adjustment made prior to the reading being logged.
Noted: 0.25
